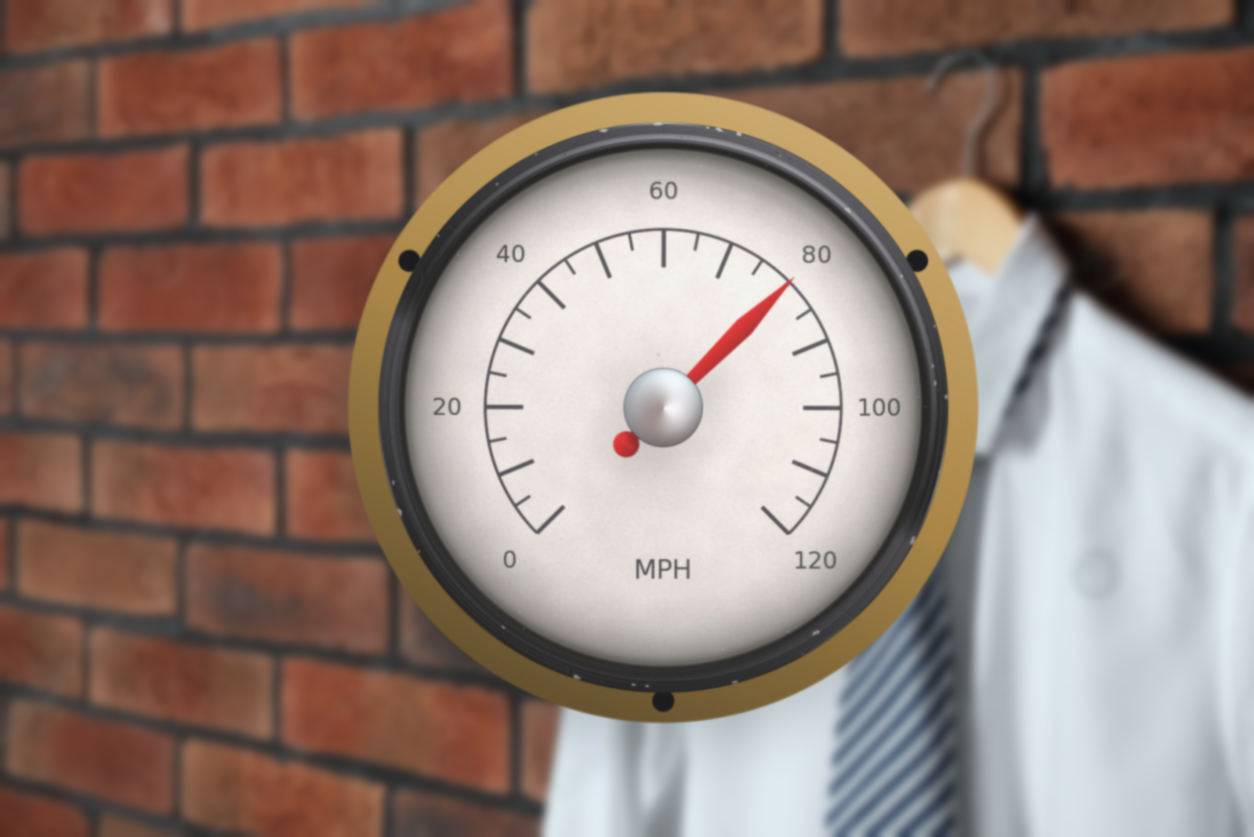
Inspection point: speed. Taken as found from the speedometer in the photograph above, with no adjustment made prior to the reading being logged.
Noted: 80 mph
